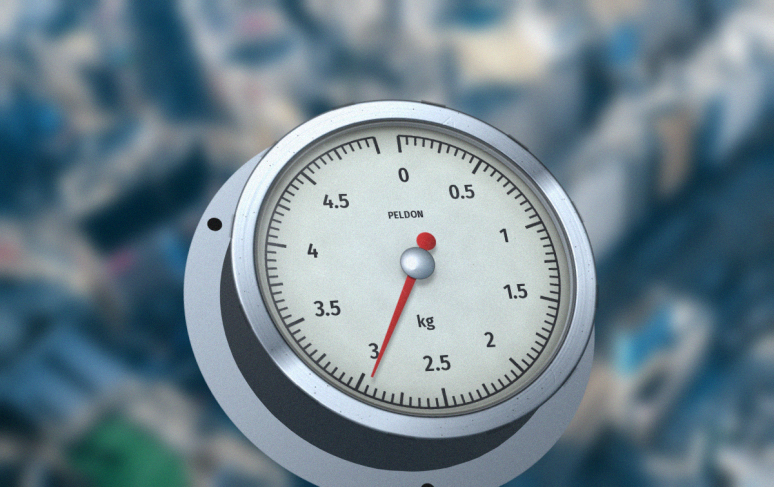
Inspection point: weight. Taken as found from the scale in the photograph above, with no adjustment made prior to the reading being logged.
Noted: 2.95 kg
